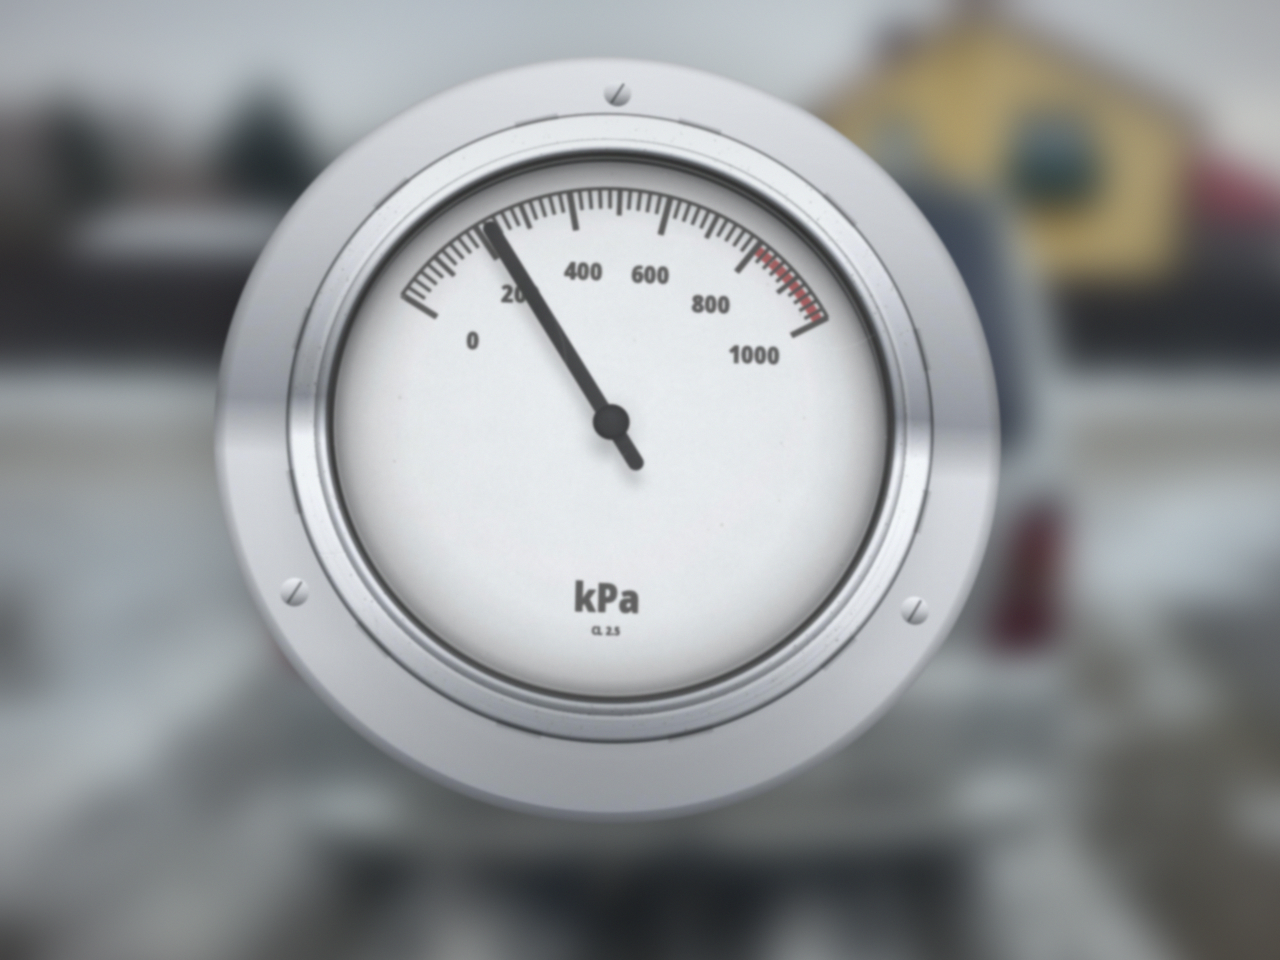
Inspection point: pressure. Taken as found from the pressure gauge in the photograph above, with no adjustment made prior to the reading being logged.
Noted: 220 kPa
